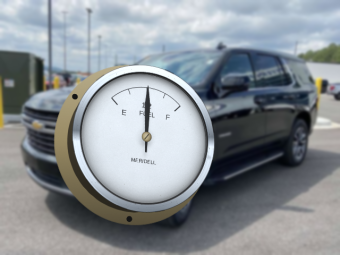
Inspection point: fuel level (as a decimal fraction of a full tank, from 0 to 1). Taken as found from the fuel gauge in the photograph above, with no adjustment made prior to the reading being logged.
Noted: 0.5
